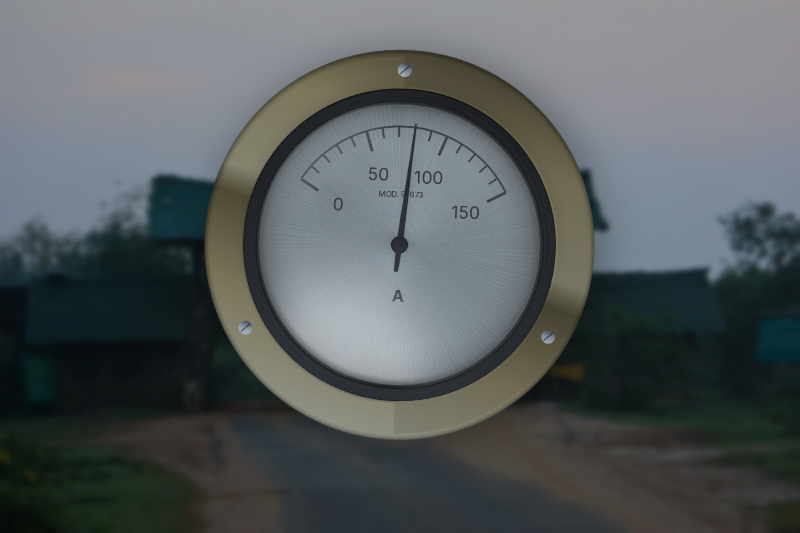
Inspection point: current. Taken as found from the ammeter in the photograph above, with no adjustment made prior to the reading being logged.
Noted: 80 A
